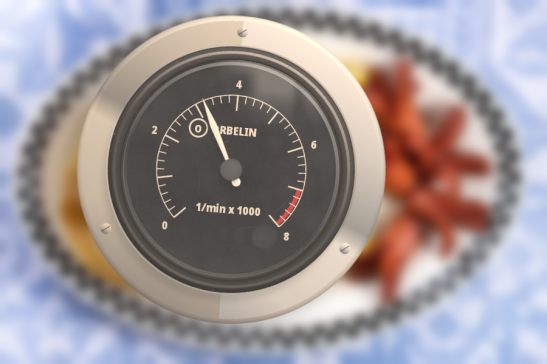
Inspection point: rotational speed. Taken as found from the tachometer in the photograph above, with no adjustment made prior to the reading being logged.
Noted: 3200 rpm
